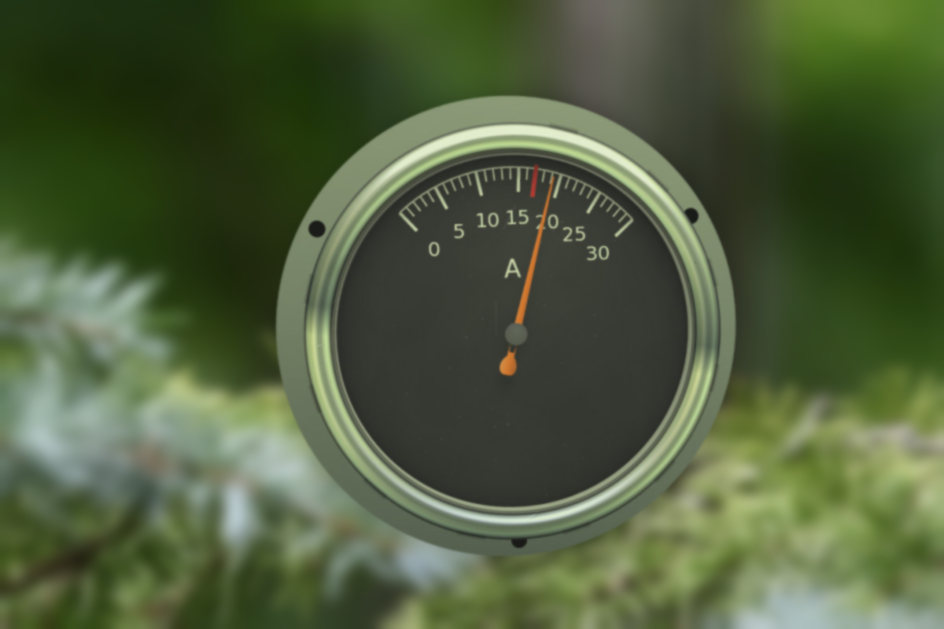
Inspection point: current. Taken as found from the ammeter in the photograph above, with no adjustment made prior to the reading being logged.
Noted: 19 A
